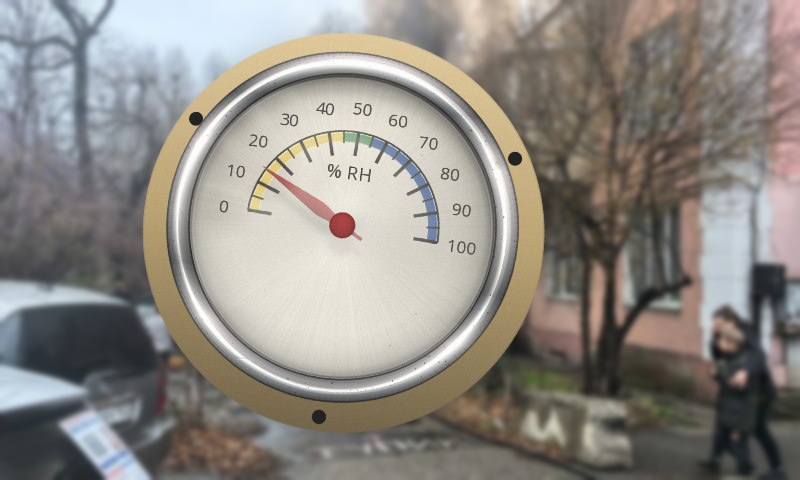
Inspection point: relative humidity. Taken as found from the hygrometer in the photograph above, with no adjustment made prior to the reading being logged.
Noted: 15 %
